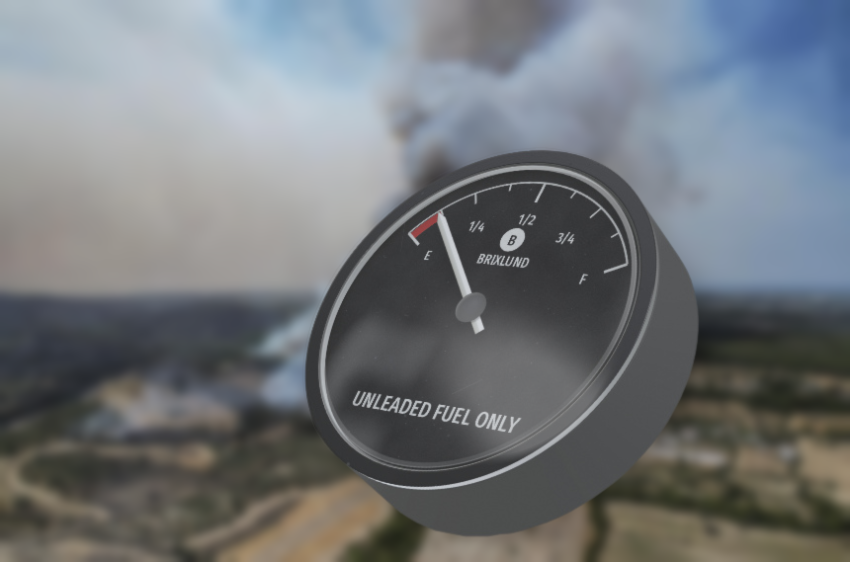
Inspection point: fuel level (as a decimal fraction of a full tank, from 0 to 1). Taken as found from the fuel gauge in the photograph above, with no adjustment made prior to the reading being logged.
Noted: 0.125
